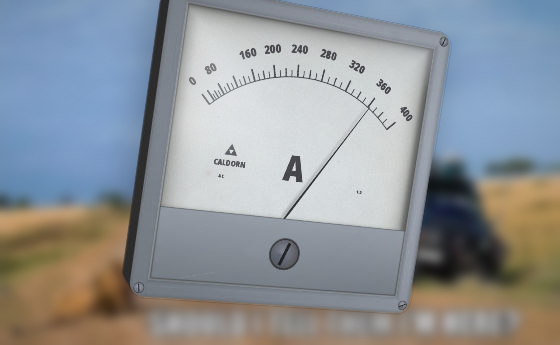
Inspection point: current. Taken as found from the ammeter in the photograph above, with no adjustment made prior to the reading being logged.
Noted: 360 A
